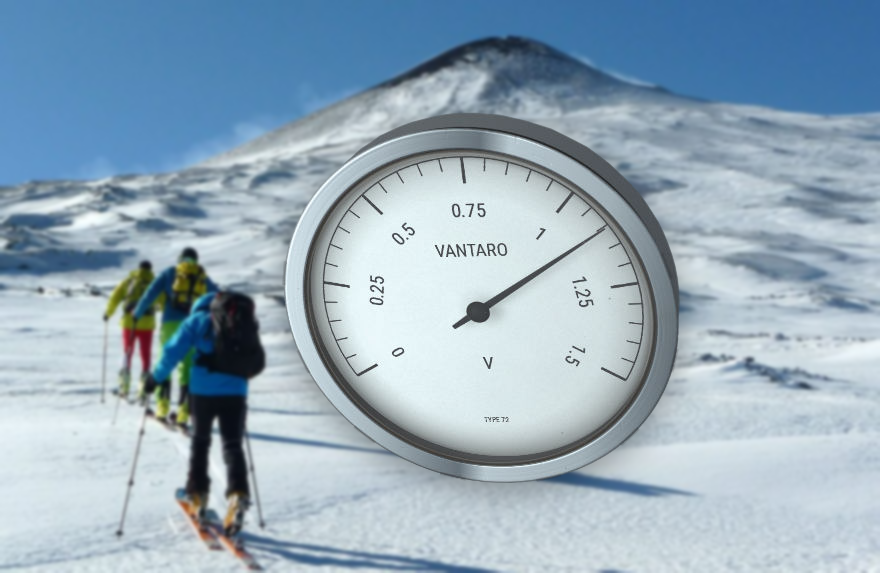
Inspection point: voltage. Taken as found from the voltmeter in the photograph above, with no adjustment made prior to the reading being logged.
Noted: 1.1 V
